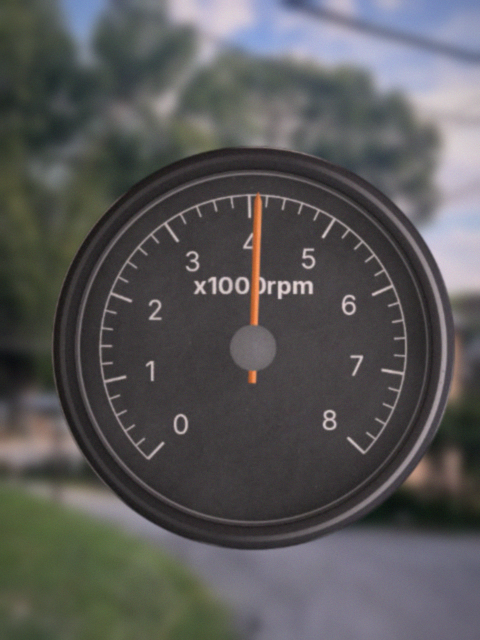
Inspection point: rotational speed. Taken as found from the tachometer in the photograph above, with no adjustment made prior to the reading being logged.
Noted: 4100 rpm
